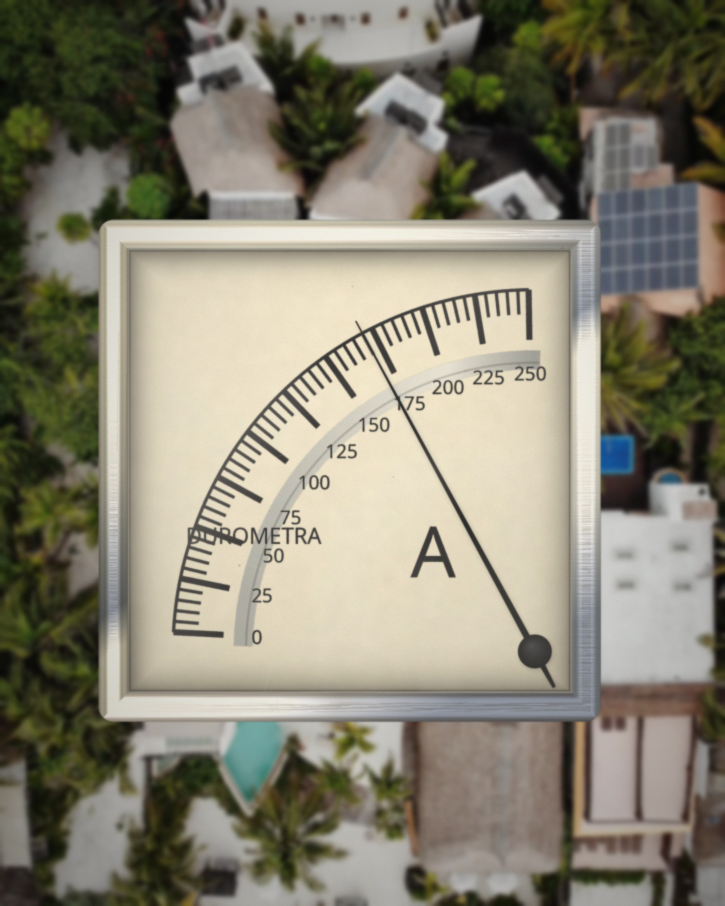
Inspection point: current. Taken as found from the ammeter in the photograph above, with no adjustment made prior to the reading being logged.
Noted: 170 A
